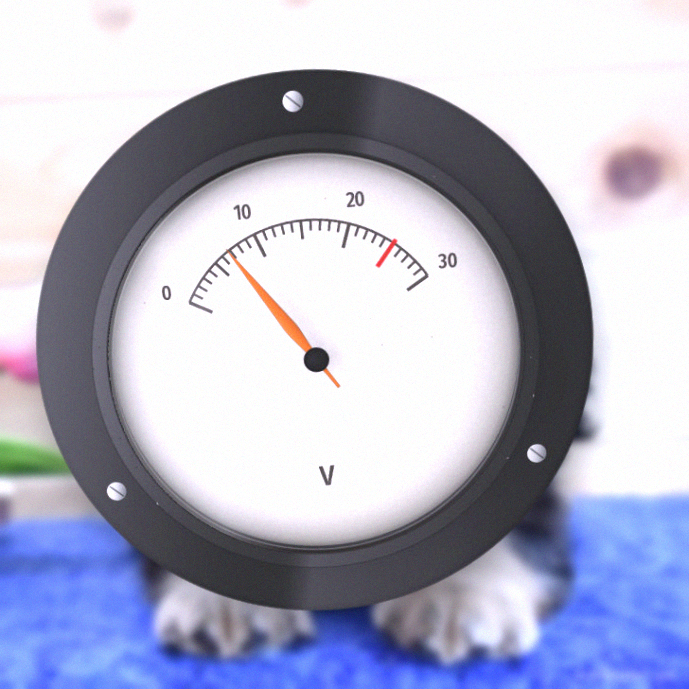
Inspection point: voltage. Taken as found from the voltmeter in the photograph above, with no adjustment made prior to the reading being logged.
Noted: 7 V
